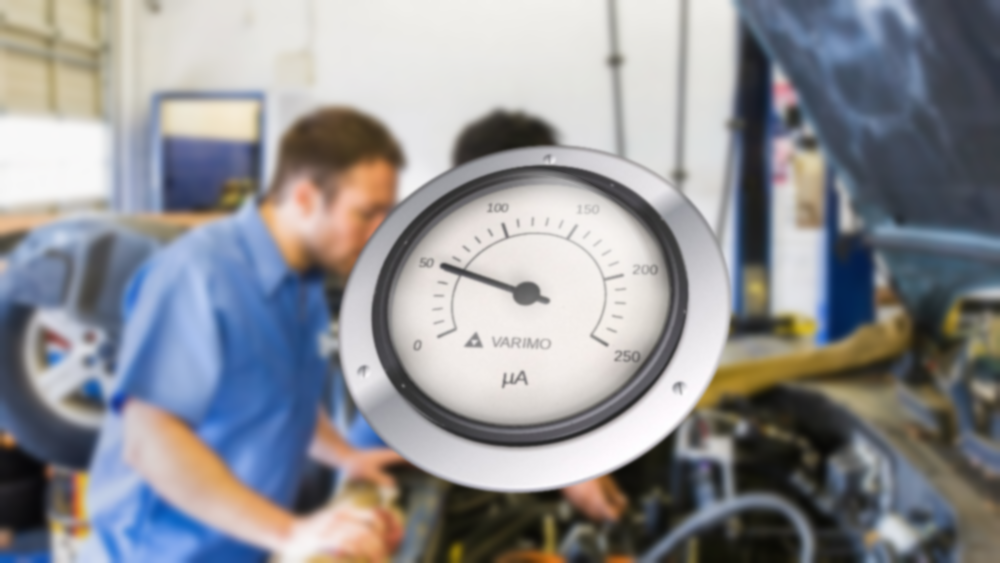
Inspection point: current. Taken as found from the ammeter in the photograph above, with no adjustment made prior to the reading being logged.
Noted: 50 µA
